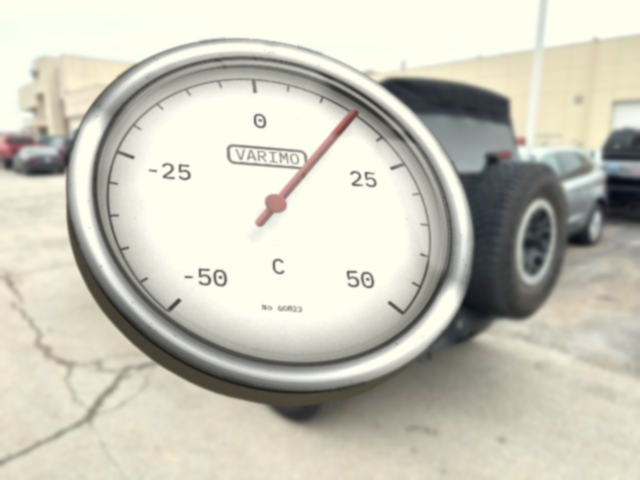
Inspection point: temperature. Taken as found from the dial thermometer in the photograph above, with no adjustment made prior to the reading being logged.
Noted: 15 °C
